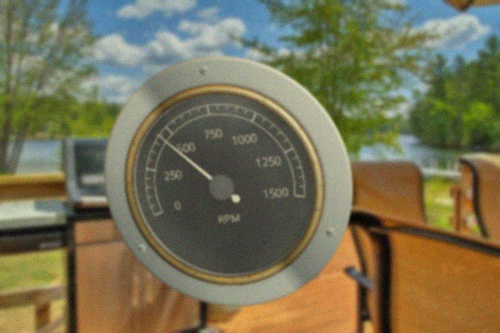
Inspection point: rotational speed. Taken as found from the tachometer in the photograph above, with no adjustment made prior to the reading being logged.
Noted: 450 rpm
